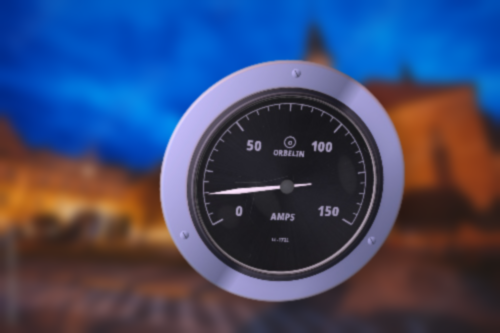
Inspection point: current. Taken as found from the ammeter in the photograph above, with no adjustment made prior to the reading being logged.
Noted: 15 A
